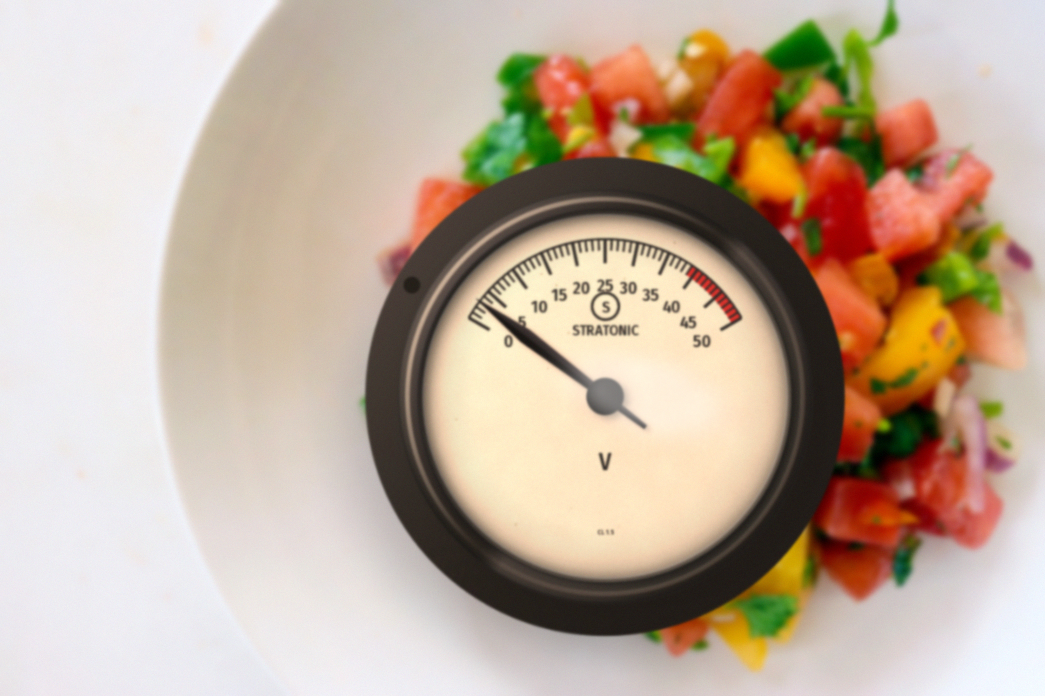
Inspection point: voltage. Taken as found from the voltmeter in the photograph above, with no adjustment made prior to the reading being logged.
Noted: 3 V
